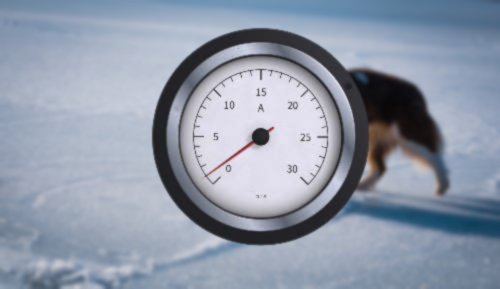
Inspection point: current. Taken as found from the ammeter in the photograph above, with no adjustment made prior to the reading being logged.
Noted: 1 A
